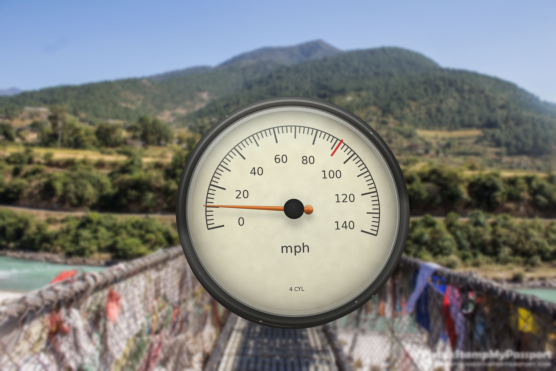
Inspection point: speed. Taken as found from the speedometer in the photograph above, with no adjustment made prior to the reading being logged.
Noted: 10 mph
